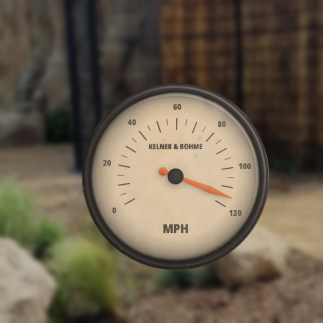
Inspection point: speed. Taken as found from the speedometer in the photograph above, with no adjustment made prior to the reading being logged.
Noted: 115 mph
